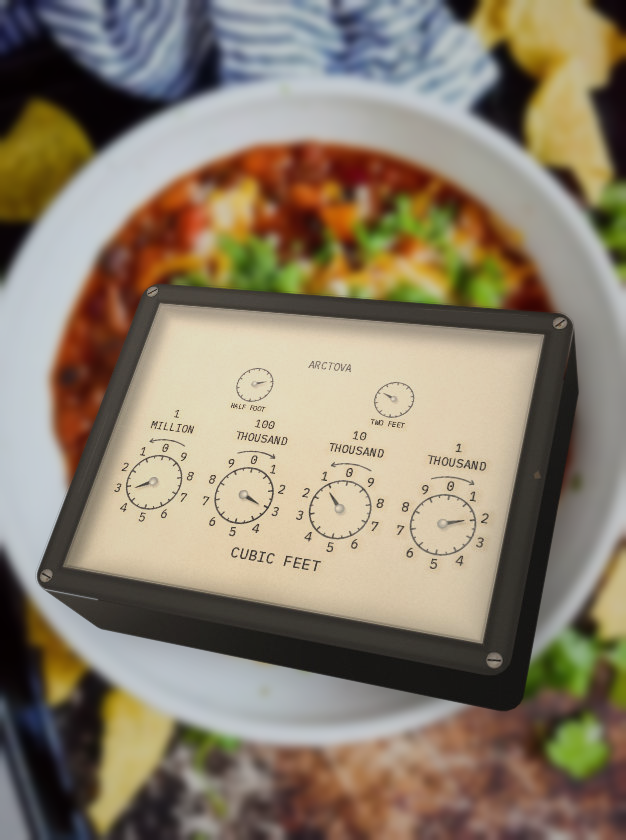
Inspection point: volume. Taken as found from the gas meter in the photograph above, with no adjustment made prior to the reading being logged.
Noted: 331200 ft³
